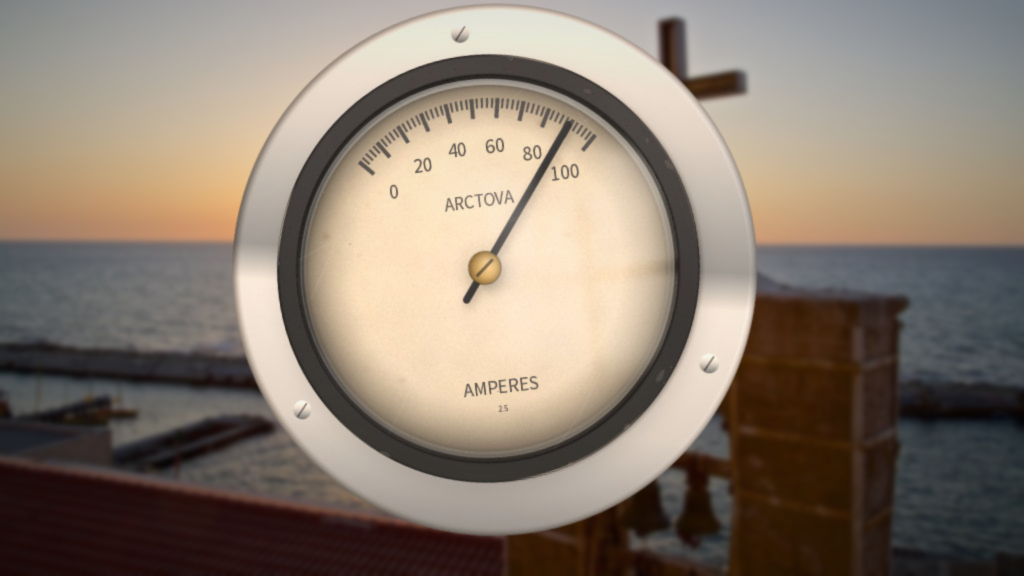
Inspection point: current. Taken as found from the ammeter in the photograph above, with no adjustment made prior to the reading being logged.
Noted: 90 A
